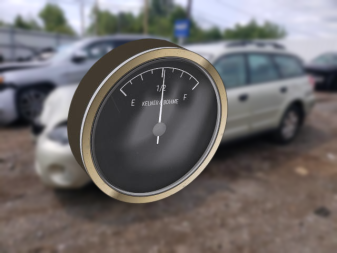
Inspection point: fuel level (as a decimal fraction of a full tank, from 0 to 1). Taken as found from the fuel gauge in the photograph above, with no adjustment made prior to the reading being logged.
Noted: 0.5
